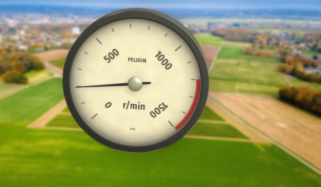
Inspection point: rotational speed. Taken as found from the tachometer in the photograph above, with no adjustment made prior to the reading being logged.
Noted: 200 rpm
